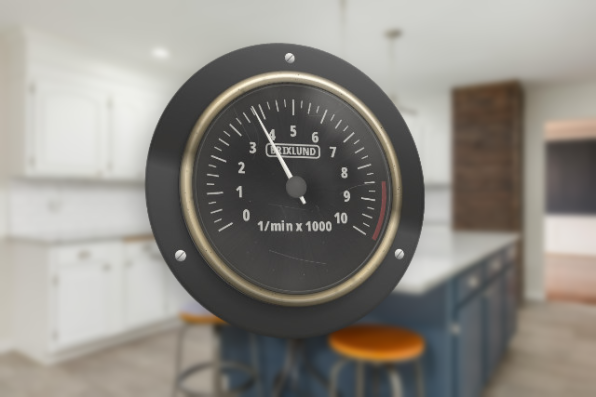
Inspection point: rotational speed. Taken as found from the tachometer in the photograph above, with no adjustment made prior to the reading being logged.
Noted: 3750 rpm
